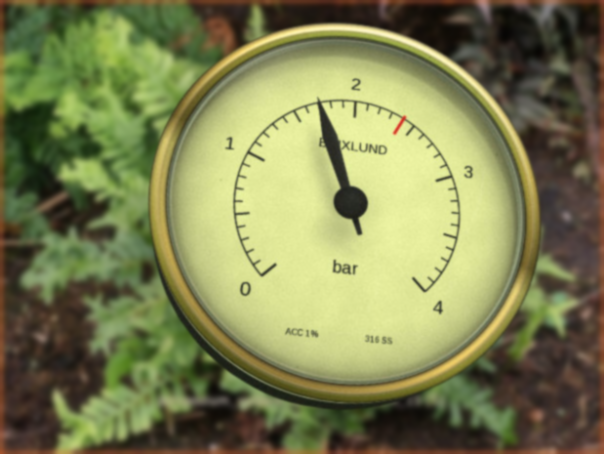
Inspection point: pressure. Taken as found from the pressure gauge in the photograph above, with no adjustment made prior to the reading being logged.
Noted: 1.7 bar
